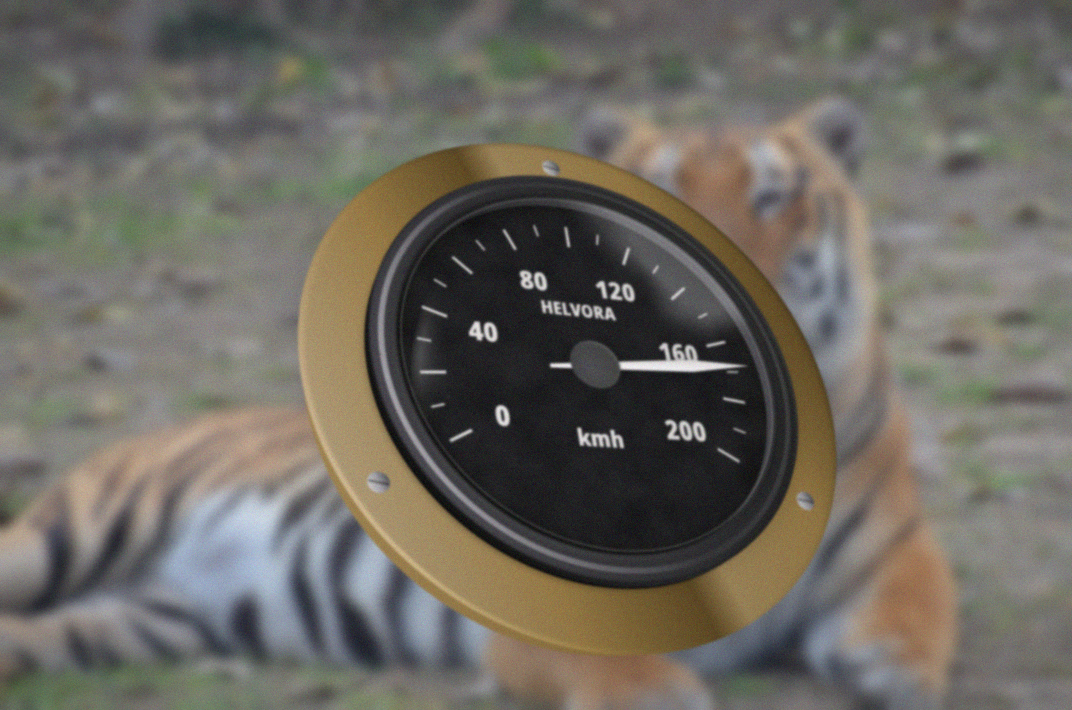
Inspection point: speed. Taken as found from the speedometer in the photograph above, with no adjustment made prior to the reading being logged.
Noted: 170 km/h
